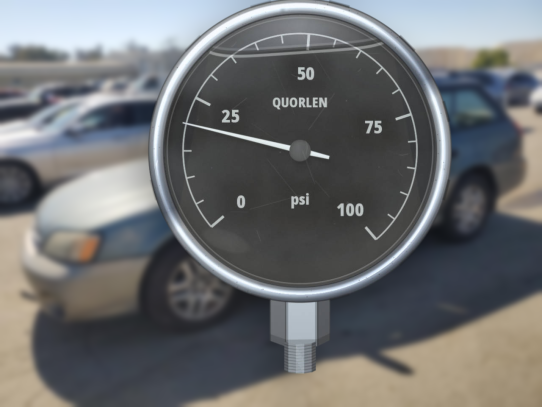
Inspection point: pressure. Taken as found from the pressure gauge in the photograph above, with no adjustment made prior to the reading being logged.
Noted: 20 psi
